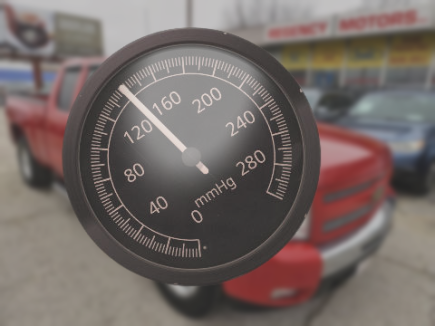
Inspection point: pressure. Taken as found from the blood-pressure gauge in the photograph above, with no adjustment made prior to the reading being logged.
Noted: 140 mmHg
